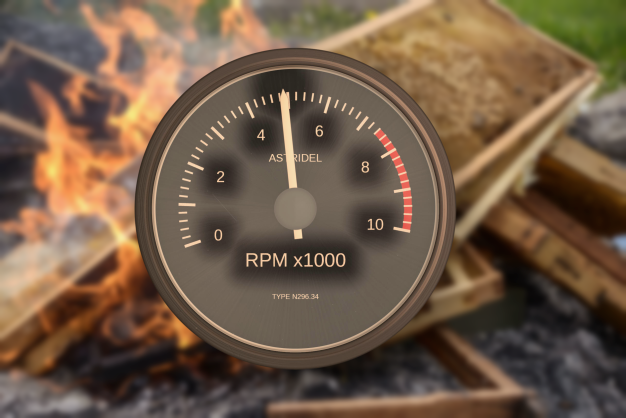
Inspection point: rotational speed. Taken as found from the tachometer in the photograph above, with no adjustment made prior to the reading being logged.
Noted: 4900 rpm
